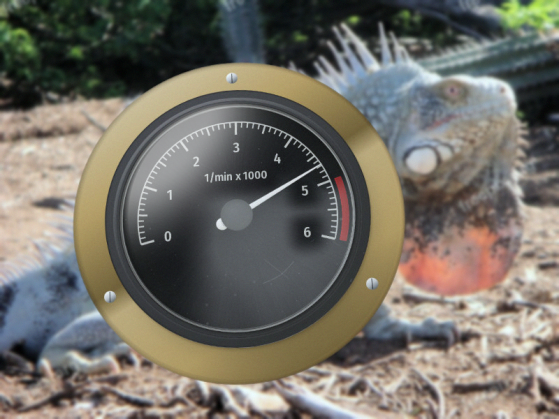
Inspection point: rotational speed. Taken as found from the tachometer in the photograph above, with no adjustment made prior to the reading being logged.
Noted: 4700 rpm
